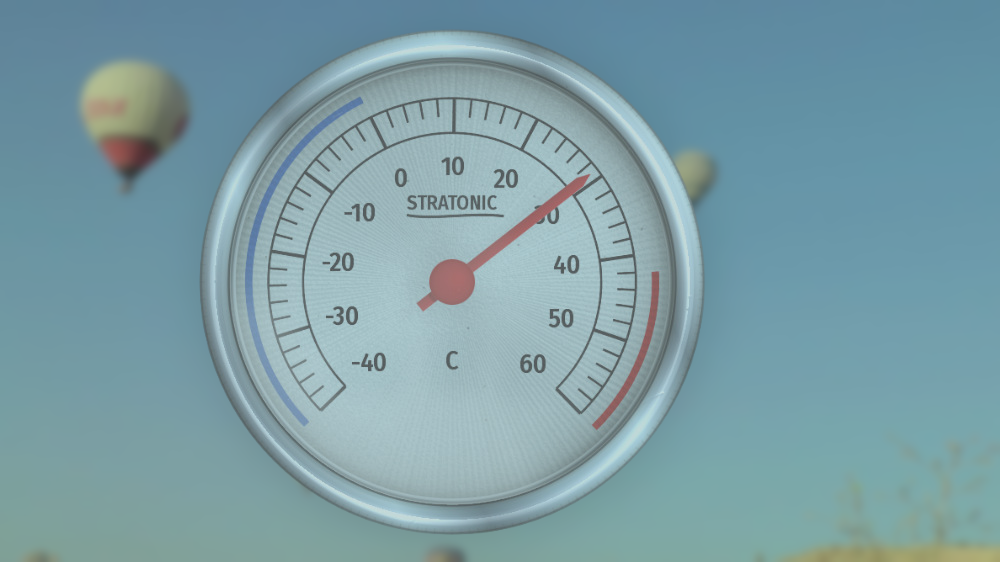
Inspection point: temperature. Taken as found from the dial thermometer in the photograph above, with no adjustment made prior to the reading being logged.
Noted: 29 °C
